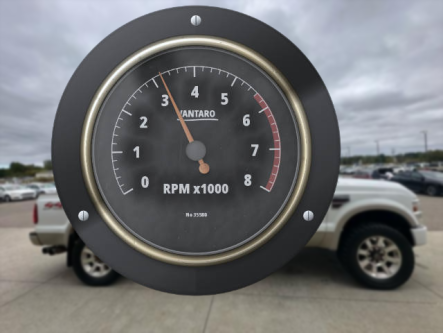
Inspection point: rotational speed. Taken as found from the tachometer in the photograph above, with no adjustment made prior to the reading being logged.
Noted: 3200 rpm
